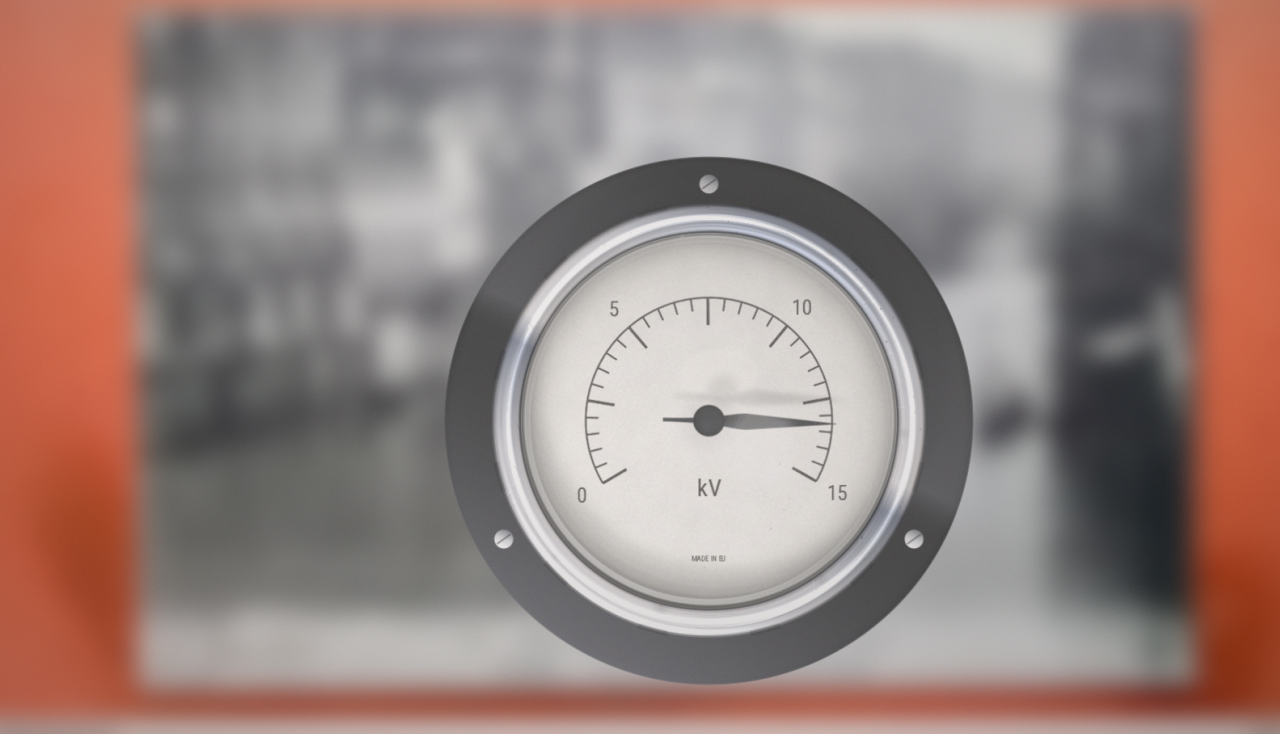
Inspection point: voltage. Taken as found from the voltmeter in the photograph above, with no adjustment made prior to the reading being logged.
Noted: 13.25 kV
